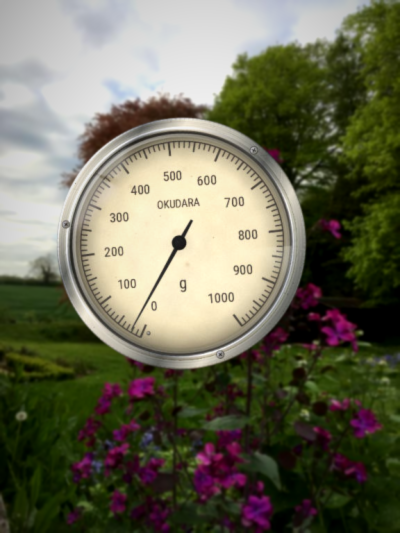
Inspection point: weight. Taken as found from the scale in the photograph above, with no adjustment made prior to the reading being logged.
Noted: 20 g
